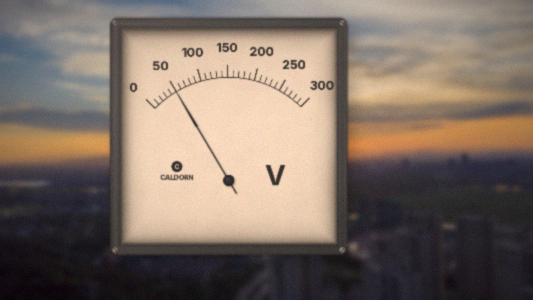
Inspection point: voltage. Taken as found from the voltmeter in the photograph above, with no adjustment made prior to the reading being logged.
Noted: 50 V
